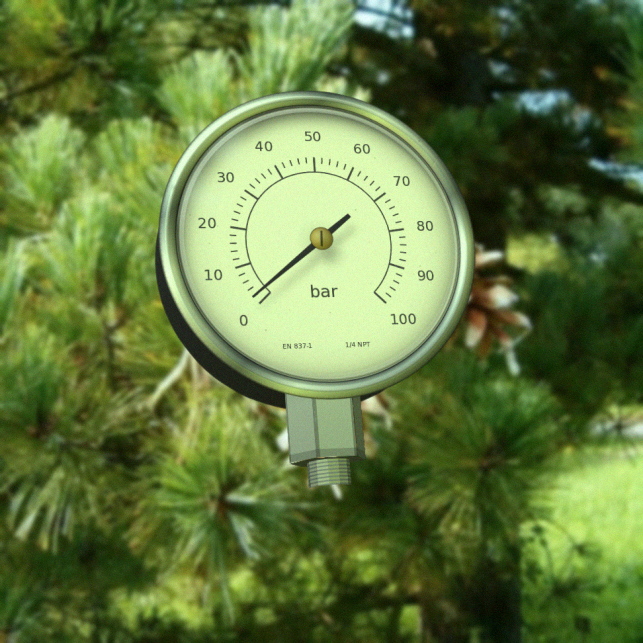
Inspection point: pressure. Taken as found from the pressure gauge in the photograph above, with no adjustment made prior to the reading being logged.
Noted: 2 bar
